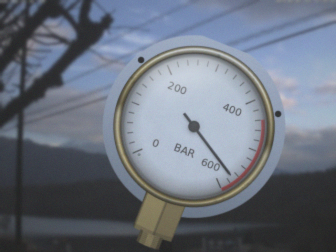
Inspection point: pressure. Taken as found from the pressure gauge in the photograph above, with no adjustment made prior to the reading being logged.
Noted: 570 bar
